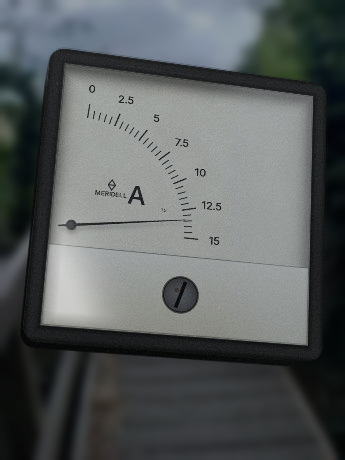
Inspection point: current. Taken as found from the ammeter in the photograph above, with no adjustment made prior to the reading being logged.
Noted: 13.5 A
